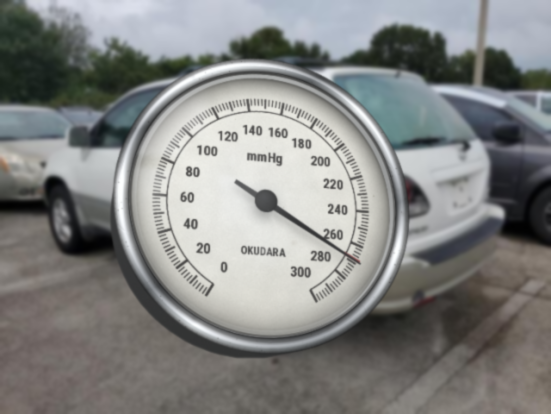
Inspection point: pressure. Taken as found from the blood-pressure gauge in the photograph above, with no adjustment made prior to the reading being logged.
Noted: 270 mmHg
